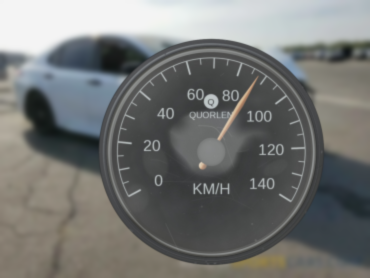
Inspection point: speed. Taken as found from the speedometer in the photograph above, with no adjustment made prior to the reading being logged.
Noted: 87.5 km/h
